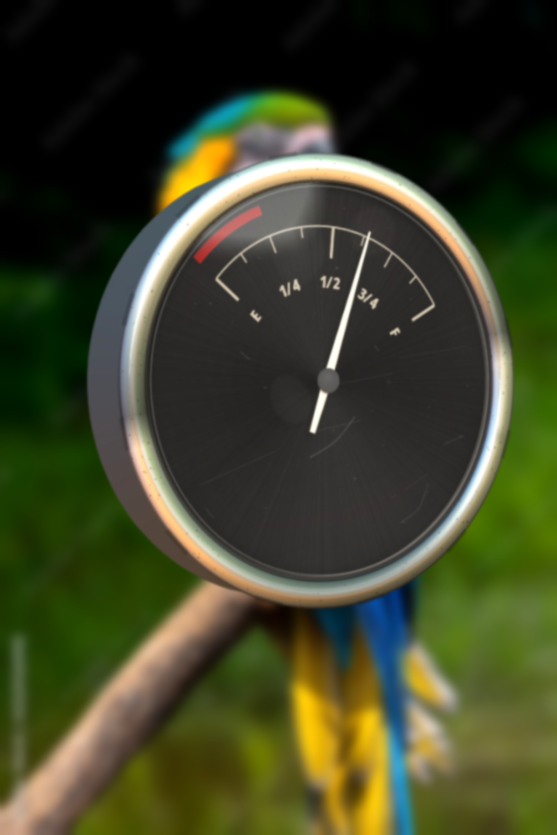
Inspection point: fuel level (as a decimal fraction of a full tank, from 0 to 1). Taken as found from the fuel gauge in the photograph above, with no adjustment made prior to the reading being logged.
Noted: 0.625
